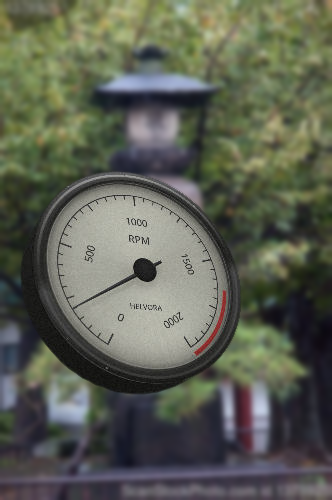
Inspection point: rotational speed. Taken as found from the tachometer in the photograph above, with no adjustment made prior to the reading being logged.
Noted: 200 rpm
